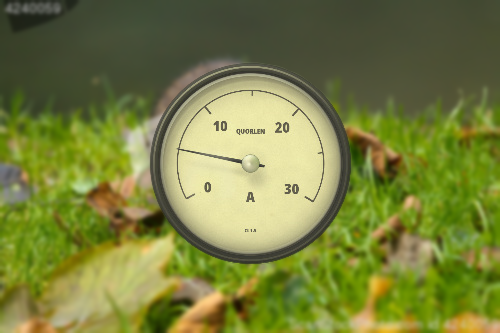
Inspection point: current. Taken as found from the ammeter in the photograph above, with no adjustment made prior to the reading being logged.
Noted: 5 A
